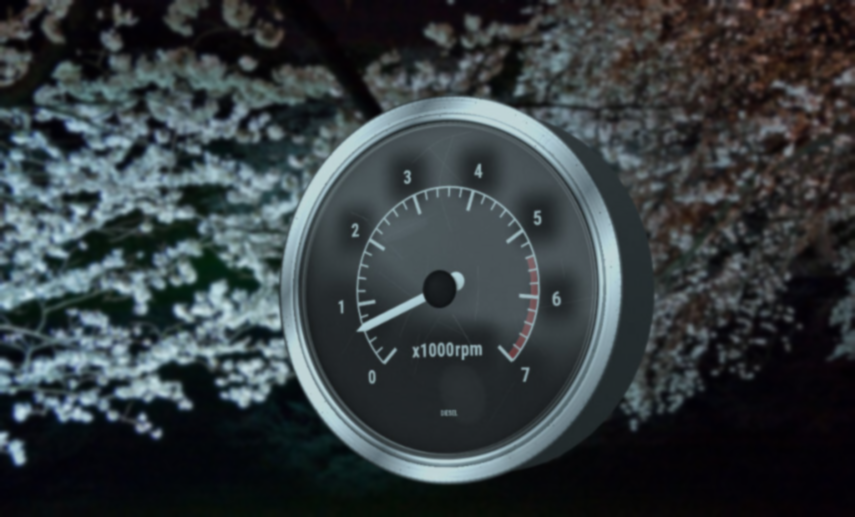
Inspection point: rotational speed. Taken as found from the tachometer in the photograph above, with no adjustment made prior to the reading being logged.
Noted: 600 rpm
